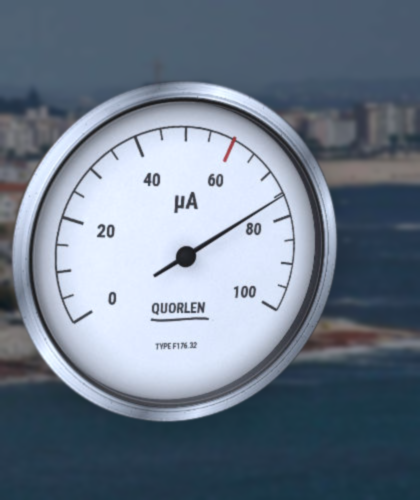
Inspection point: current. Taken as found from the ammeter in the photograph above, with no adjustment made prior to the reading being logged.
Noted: 75 µA
